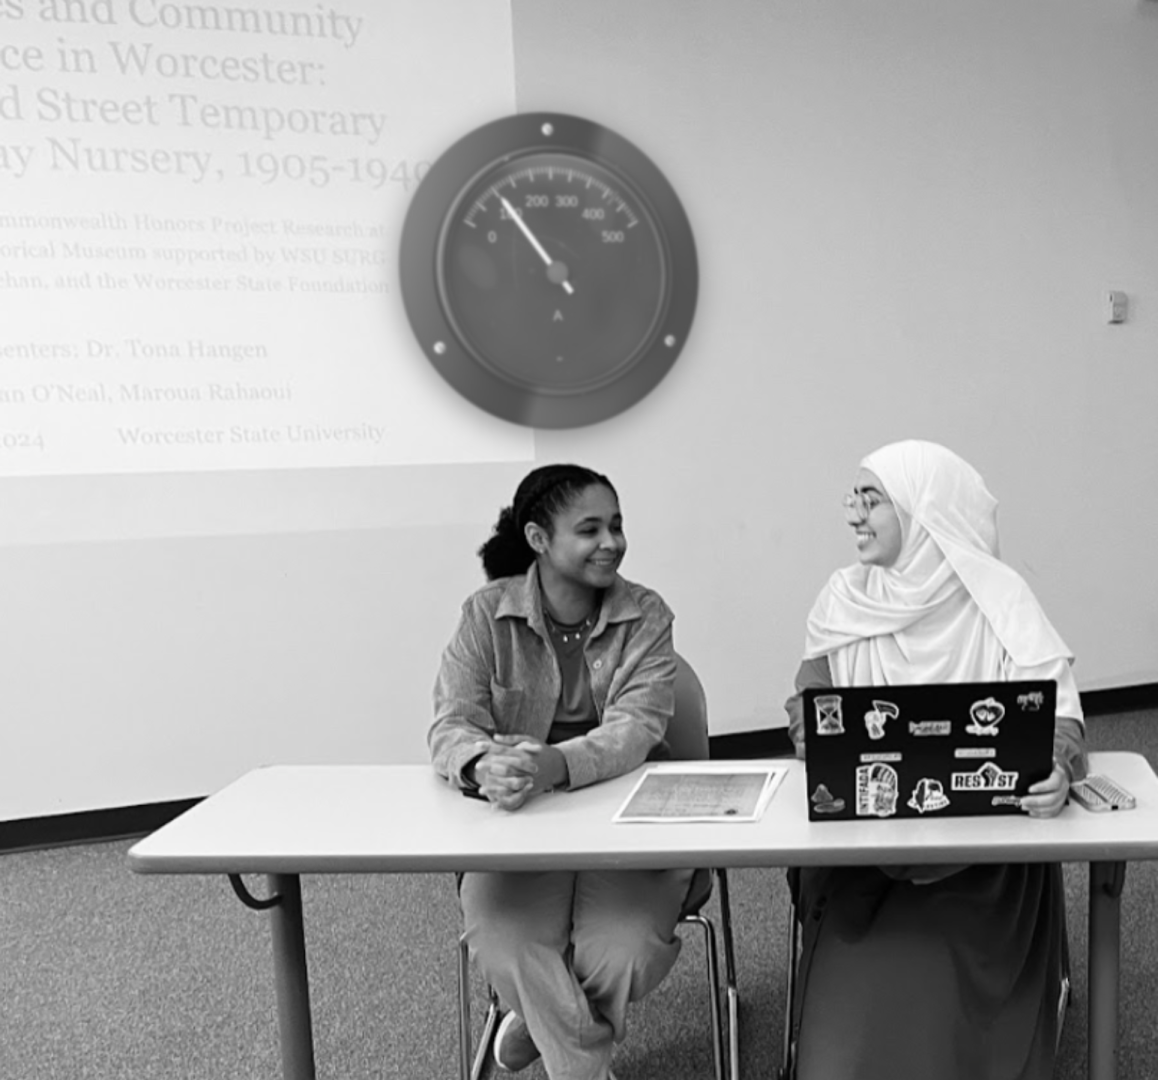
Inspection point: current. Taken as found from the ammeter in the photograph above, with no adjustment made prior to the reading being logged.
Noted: 100 A
